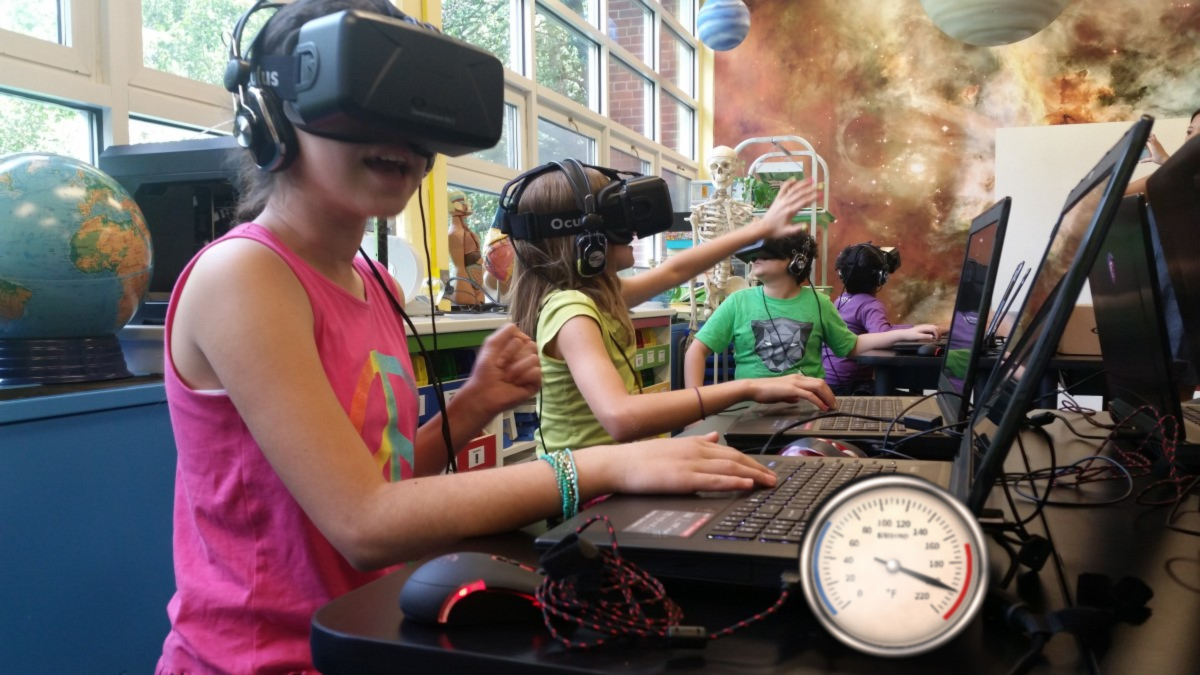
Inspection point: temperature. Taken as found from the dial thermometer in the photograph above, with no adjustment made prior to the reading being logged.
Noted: 200 °F
